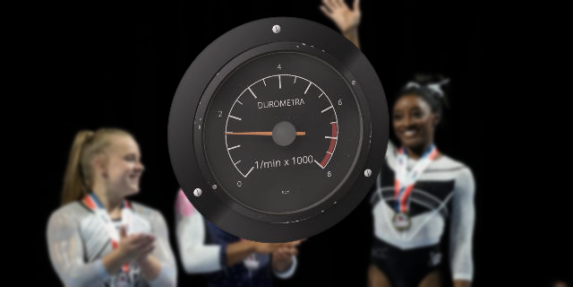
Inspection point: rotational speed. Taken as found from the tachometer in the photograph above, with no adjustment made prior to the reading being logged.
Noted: 1500 rpm
